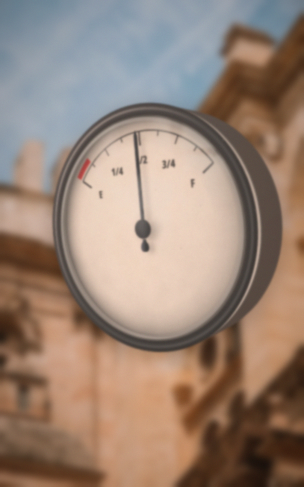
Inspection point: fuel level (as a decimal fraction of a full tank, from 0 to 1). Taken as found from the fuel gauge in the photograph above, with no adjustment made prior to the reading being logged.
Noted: 0.5
